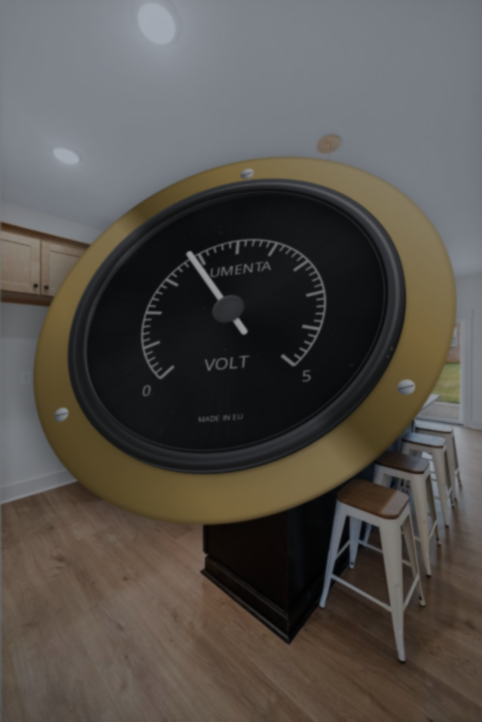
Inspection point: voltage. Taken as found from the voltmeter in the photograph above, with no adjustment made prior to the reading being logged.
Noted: 1.9 V
